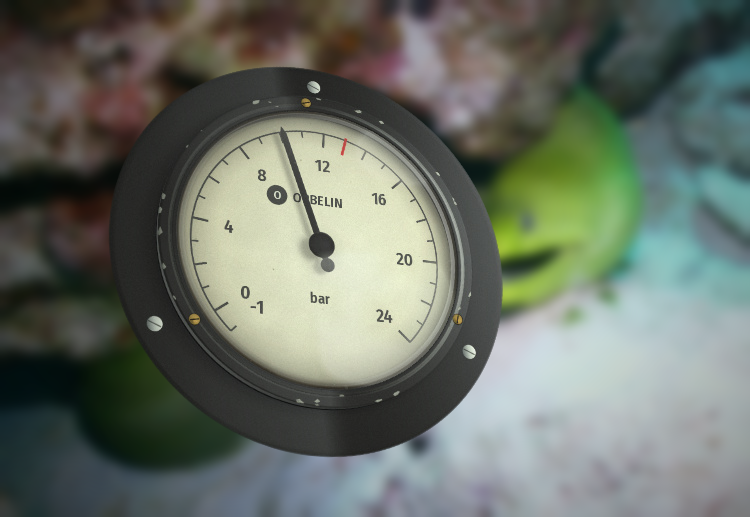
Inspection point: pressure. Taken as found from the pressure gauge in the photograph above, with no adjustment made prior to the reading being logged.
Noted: 10 bar
